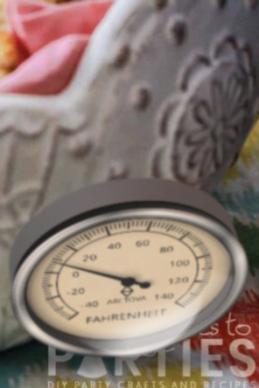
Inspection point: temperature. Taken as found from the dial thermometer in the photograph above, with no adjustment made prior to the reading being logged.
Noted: 10 °F
